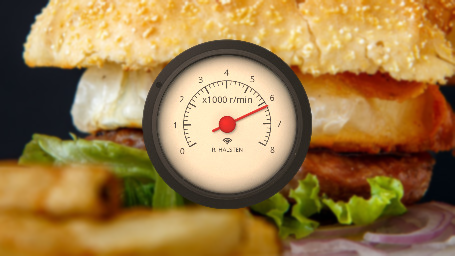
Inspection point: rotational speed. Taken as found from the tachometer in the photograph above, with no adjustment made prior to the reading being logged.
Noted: 6200 rpm
